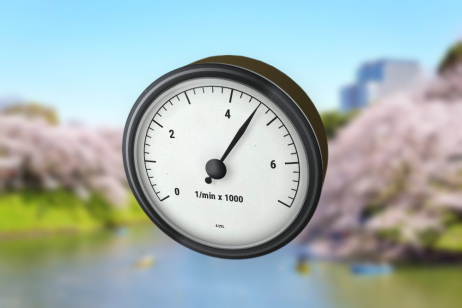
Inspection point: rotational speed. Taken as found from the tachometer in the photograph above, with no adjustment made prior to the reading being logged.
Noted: 4600 rpm
